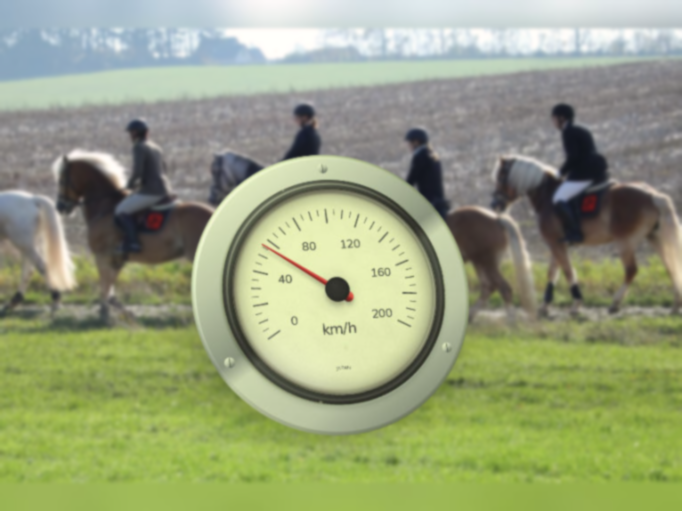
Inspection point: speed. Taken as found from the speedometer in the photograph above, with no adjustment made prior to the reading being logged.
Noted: 55 km/h
